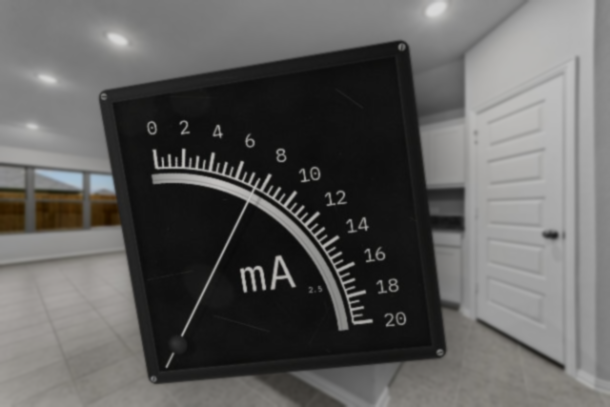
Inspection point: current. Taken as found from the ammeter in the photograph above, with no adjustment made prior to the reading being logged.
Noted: 7.5 mA
